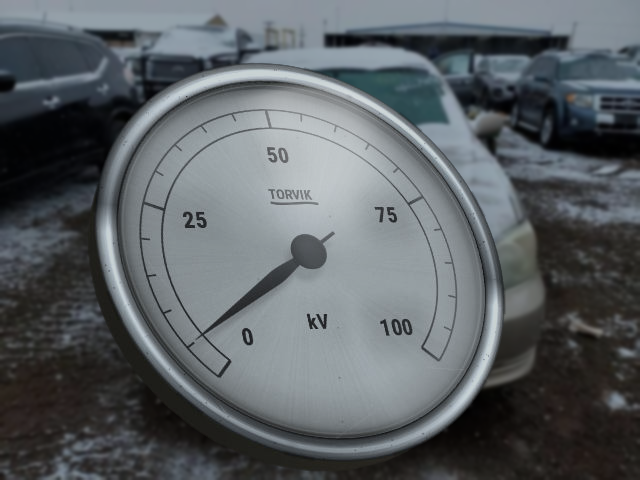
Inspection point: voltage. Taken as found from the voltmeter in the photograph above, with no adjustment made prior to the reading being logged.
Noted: 5 kV
